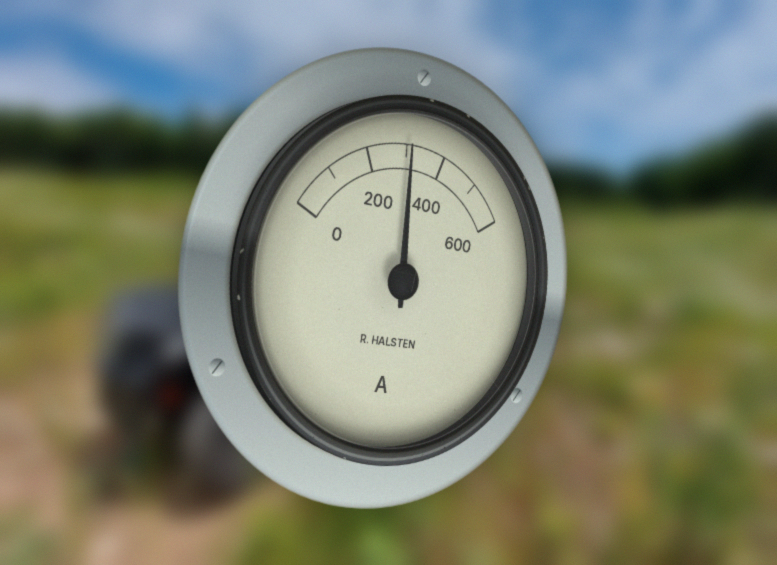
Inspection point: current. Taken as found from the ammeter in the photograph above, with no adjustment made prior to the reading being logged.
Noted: 300 A
